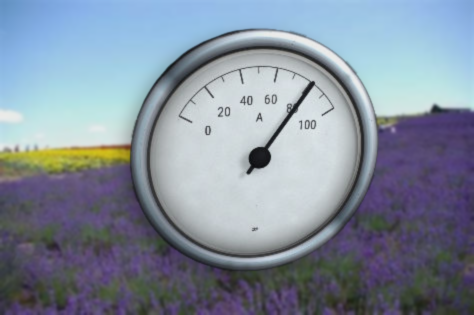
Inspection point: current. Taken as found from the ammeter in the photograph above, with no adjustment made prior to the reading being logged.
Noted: 80 A
